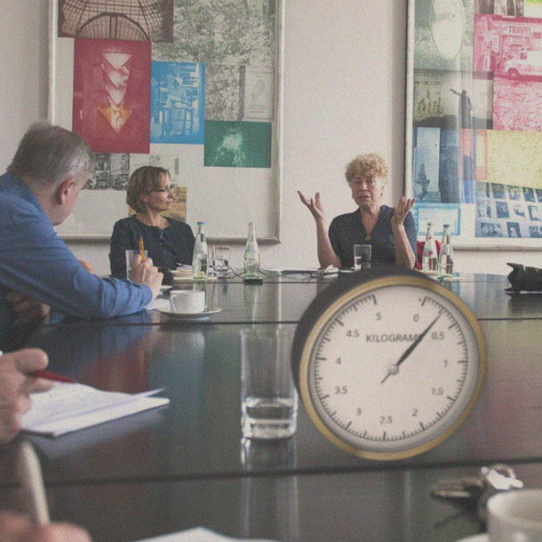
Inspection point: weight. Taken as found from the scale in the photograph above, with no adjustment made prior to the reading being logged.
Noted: 0.25 kg
